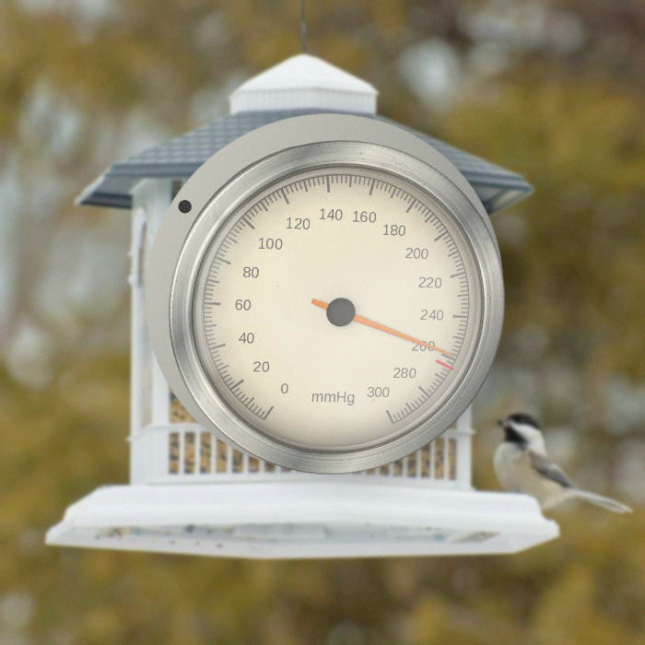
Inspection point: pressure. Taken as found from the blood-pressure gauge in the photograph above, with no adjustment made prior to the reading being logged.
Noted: 258 mmHg
